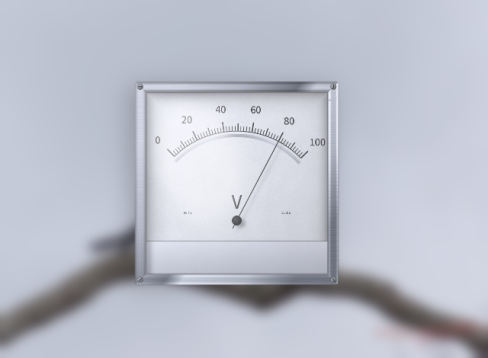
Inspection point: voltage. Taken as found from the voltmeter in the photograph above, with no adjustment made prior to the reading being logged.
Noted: 80 V
